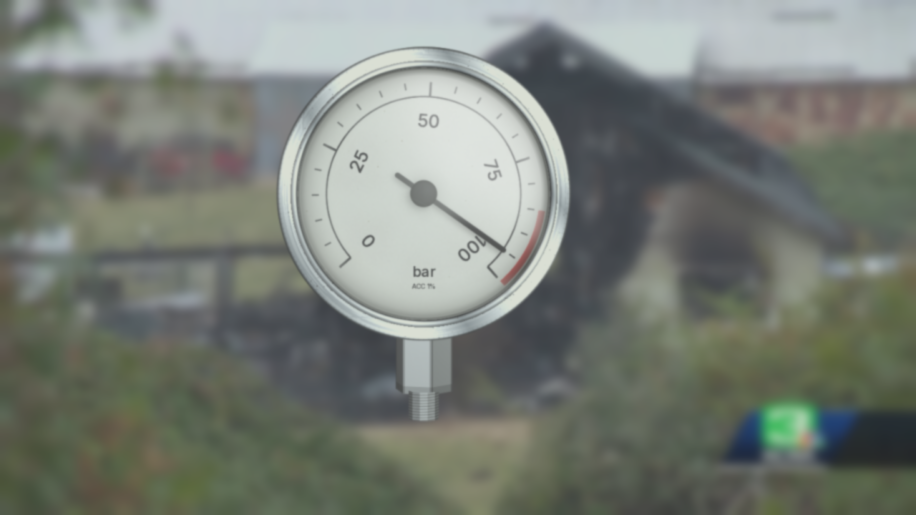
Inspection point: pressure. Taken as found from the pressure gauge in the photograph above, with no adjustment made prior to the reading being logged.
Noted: 95 bar
